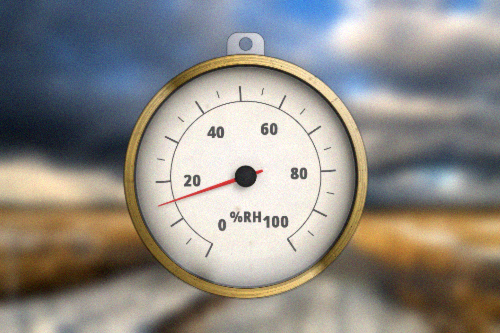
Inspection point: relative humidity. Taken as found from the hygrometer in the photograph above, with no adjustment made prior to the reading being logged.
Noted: 15 %
